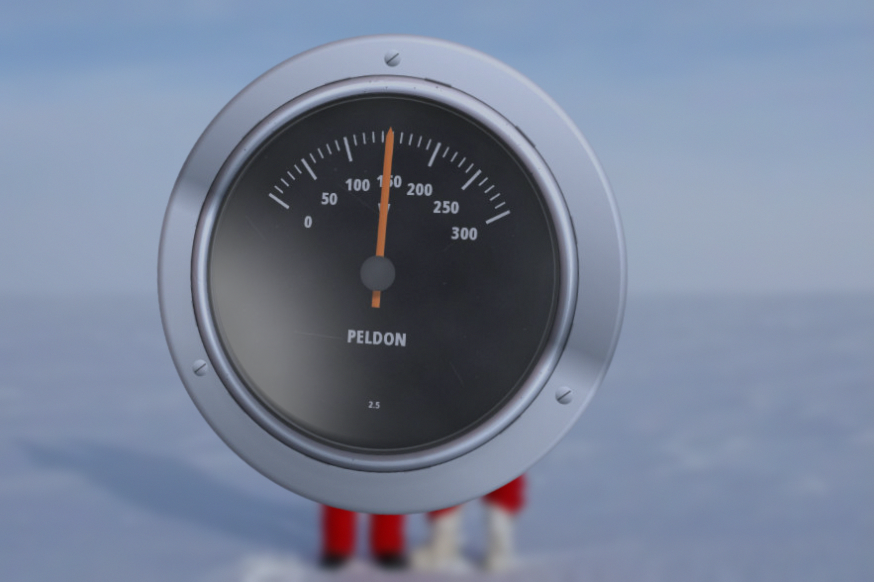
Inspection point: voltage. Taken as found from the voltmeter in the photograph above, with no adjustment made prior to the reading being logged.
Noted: 150 V
